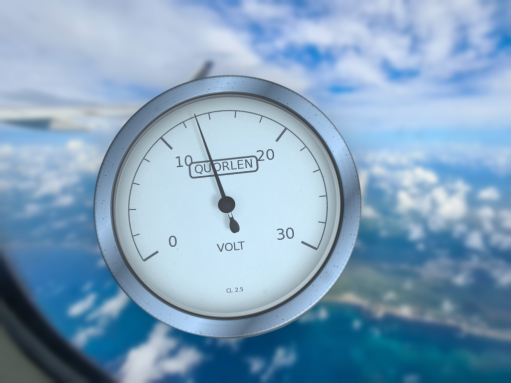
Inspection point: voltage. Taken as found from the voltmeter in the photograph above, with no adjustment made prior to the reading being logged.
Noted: 13 V
